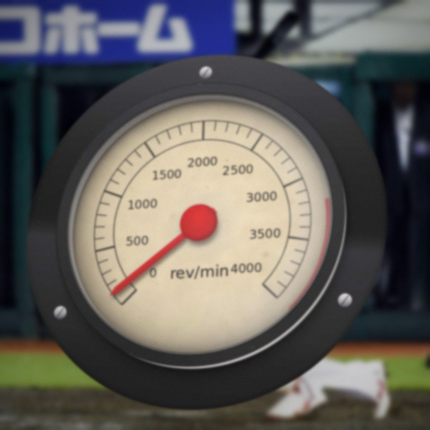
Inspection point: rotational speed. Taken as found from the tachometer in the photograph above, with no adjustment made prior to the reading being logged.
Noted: 100 rpm
